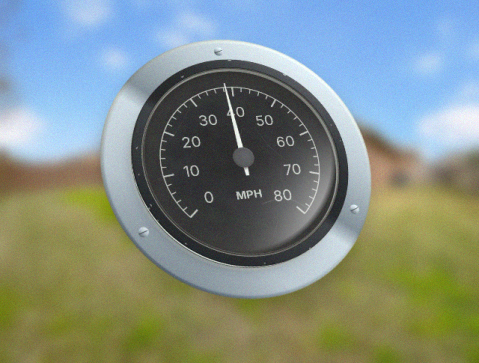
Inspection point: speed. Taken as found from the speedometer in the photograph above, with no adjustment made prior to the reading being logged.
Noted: 38 mph
